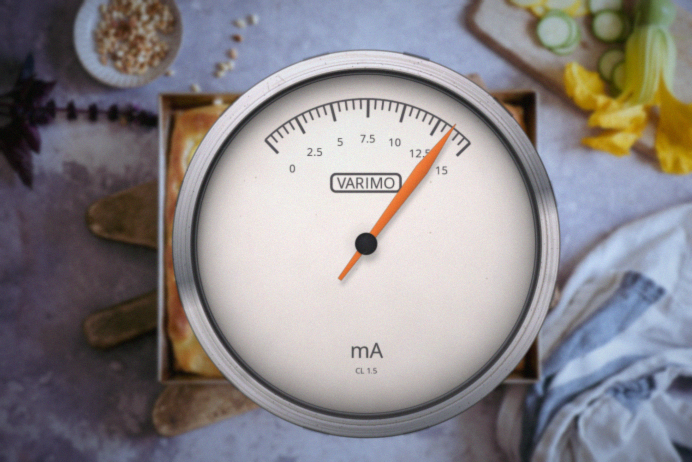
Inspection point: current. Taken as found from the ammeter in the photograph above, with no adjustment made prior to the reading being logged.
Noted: 13.5 mA
